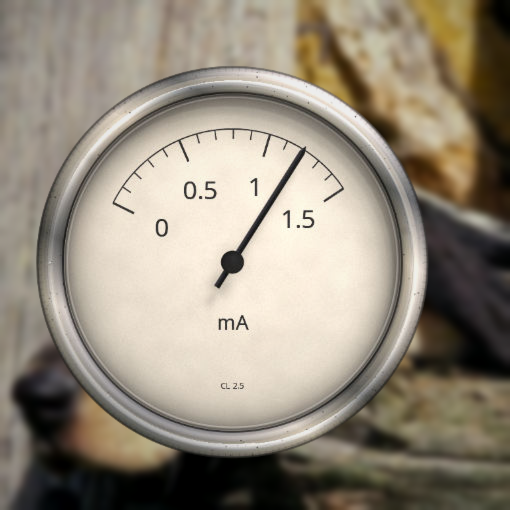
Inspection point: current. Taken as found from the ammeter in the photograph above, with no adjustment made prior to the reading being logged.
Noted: 1.2 mA
